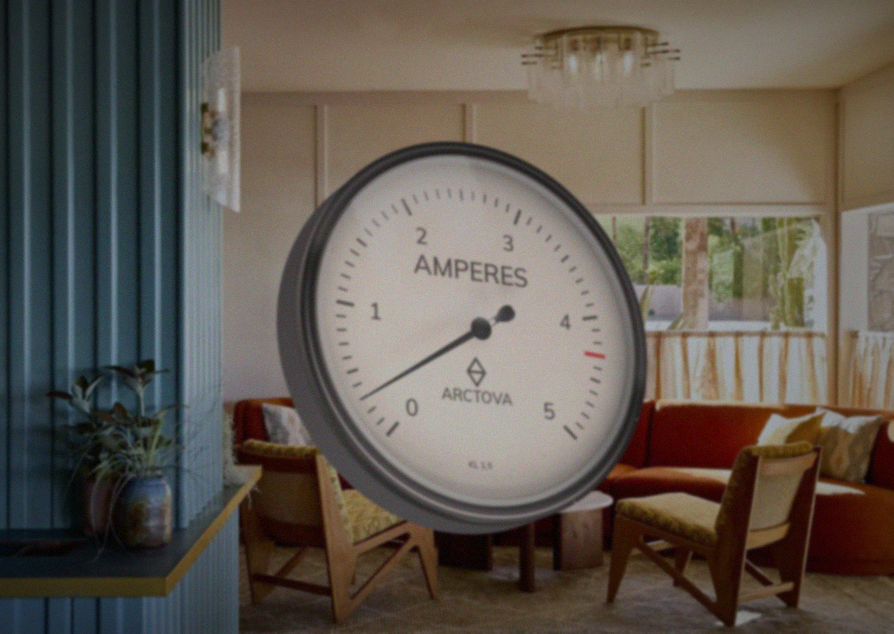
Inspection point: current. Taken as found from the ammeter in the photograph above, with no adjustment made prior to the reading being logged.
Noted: 0.3 A
